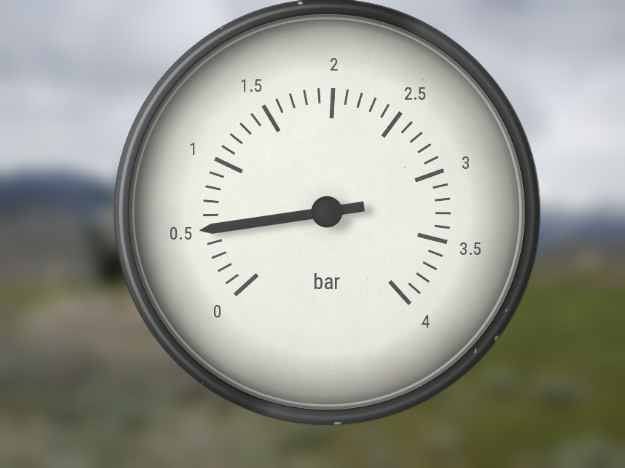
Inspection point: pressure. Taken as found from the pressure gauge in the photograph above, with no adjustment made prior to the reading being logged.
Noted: 0.5 bar
